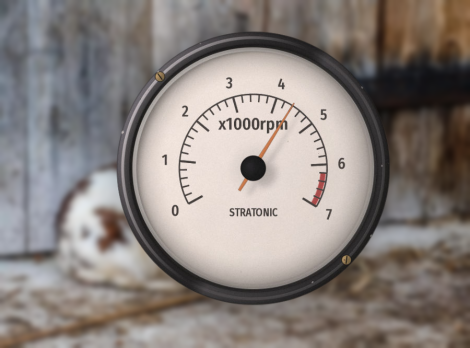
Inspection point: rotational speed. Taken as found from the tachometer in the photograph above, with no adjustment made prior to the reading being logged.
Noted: 4400 rpm
